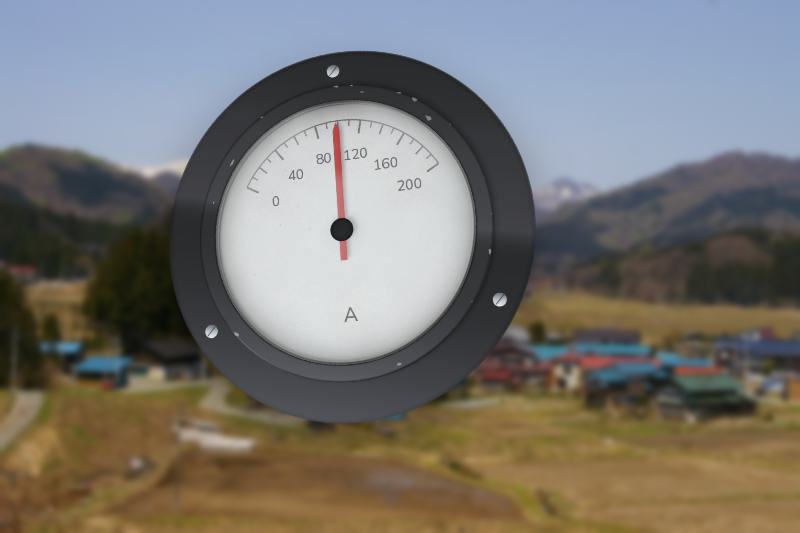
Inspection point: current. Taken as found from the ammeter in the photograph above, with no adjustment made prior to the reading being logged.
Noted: 100 A
